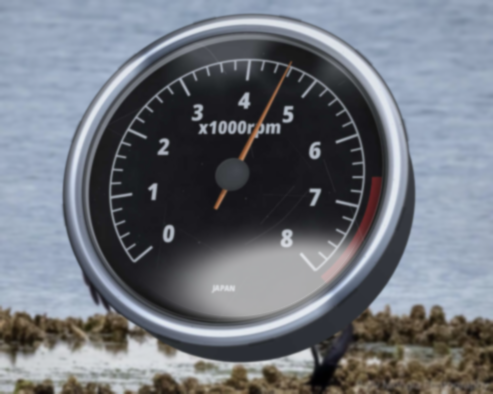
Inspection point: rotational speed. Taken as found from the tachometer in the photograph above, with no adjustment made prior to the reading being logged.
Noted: 4600 rpm
